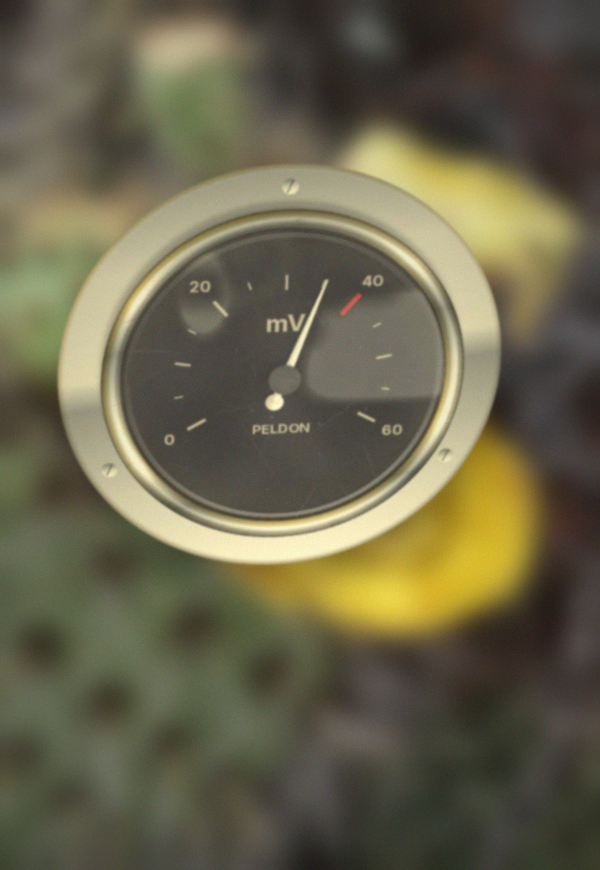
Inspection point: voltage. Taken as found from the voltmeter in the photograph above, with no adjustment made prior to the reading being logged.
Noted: 35 mV
